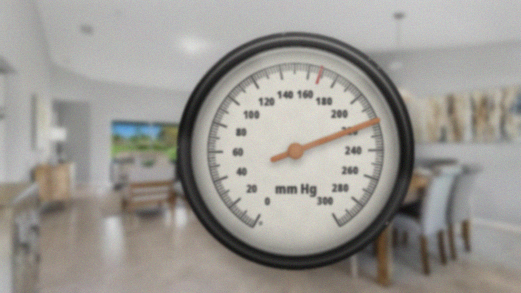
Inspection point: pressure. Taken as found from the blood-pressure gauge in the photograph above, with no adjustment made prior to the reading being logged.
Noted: 220 mmHg
